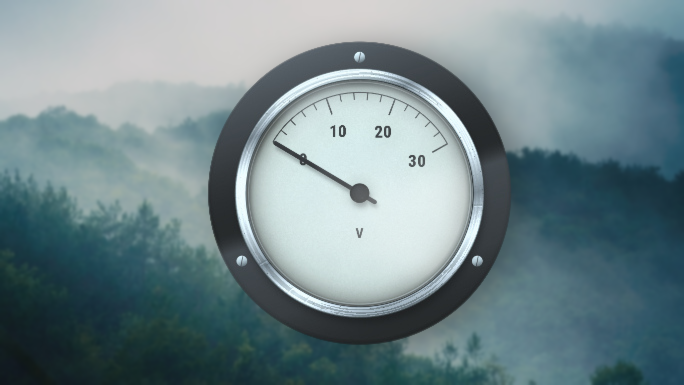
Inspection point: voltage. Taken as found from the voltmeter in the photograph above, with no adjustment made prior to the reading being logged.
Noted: 0 V
